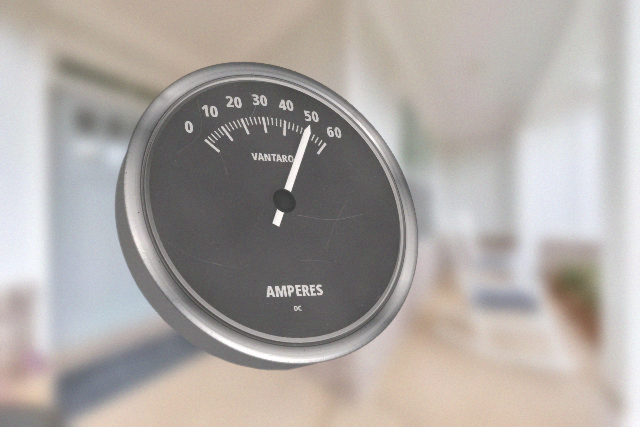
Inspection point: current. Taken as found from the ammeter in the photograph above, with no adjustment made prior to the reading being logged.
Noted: 50 A
